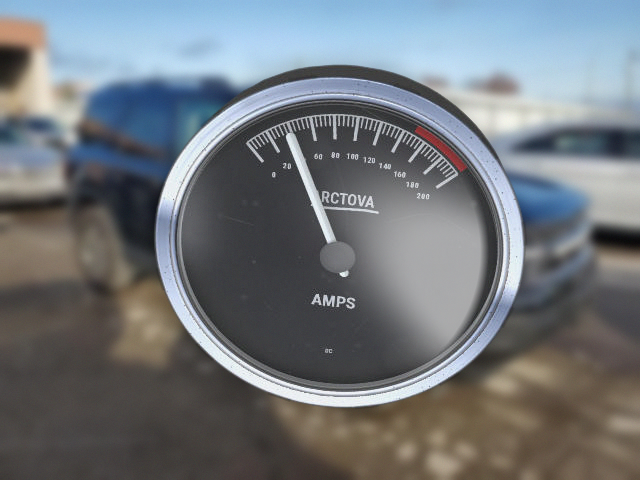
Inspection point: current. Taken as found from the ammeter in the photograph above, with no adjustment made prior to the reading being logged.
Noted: 40 A
